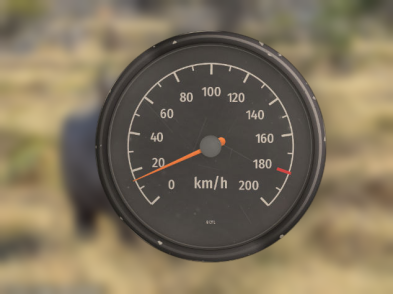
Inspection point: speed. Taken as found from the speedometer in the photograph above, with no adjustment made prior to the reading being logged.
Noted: 15 km/h
